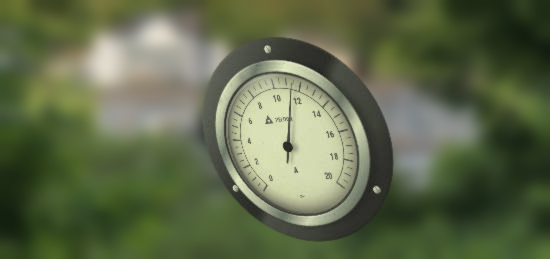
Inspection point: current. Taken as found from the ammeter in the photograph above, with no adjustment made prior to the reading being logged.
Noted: 11.5 A
